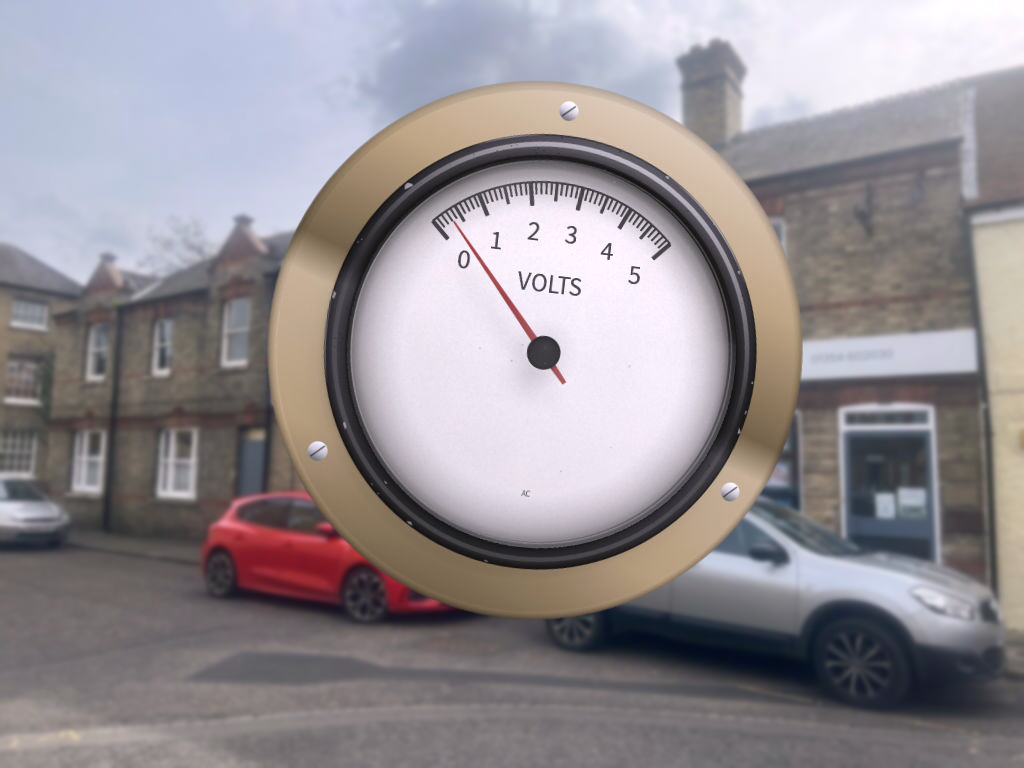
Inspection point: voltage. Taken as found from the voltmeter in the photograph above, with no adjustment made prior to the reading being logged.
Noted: 0.3 V
